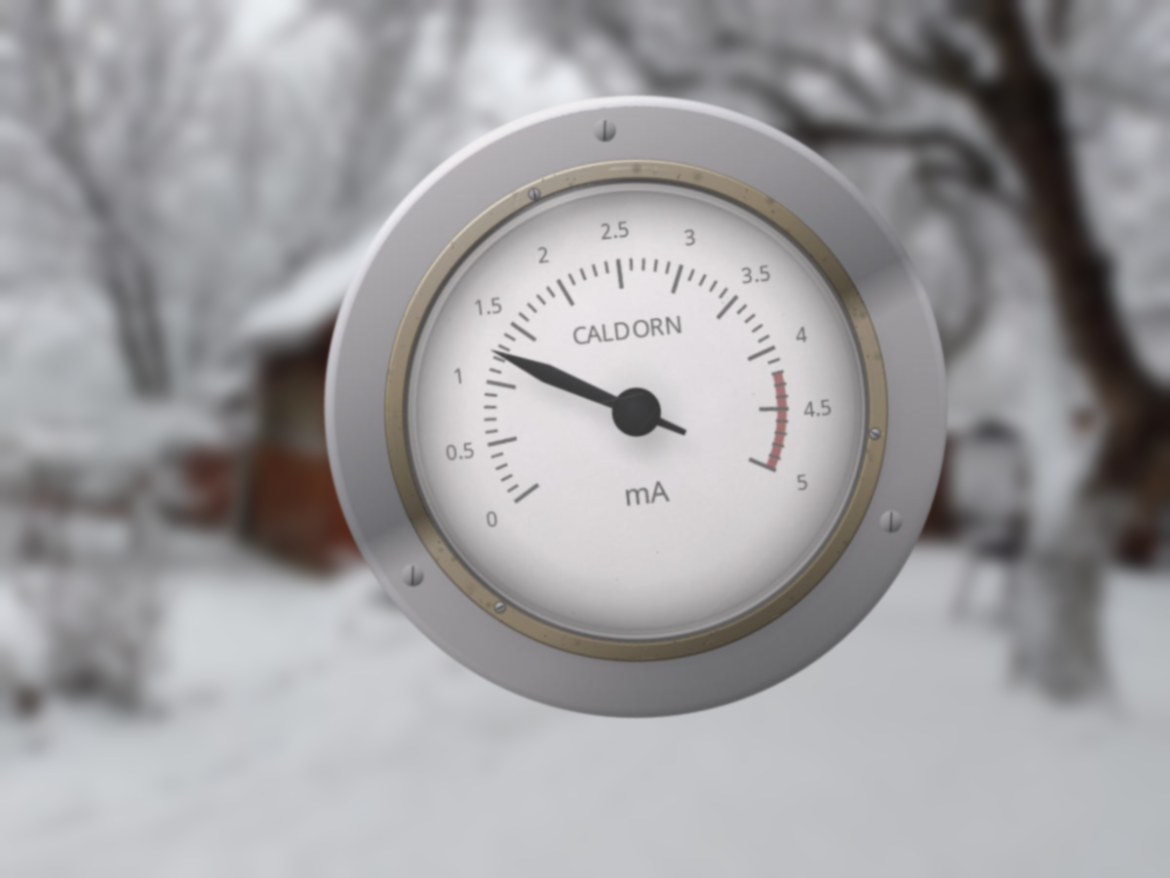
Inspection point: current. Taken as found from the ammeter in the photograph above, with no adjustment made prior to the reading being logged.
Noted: 1.25 mA
